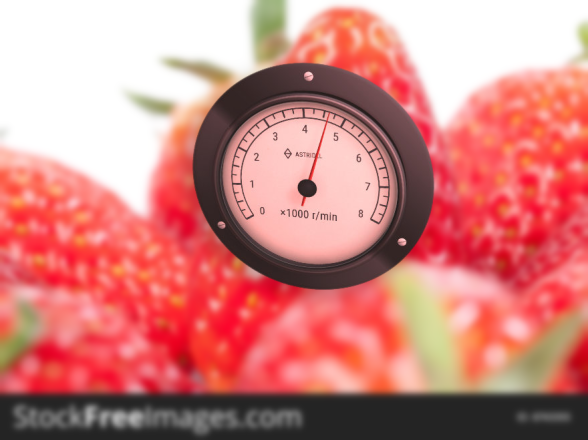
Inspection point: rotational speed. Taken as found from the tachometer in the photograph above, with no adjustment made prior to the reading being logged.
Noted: 4625 rpm
